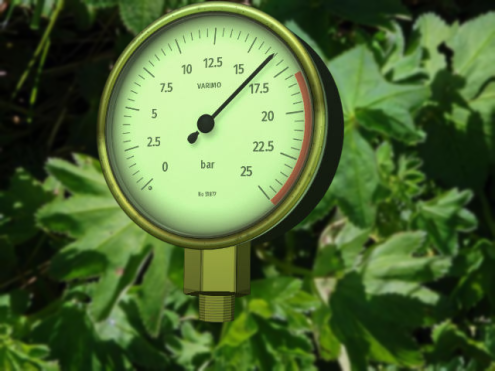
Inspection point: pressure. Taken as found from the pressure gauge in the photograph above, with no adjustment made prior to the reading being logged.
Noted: 16.5 bar
